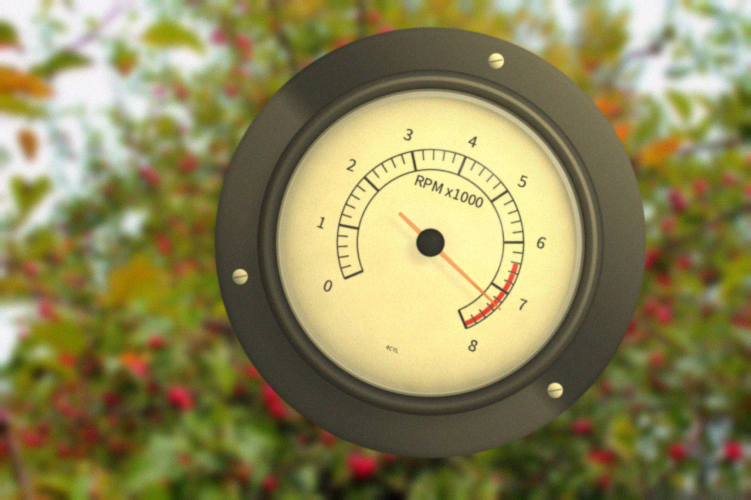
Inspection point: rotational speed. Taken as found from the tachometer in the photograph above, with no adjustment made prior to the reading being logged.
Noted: 7300 rpm
